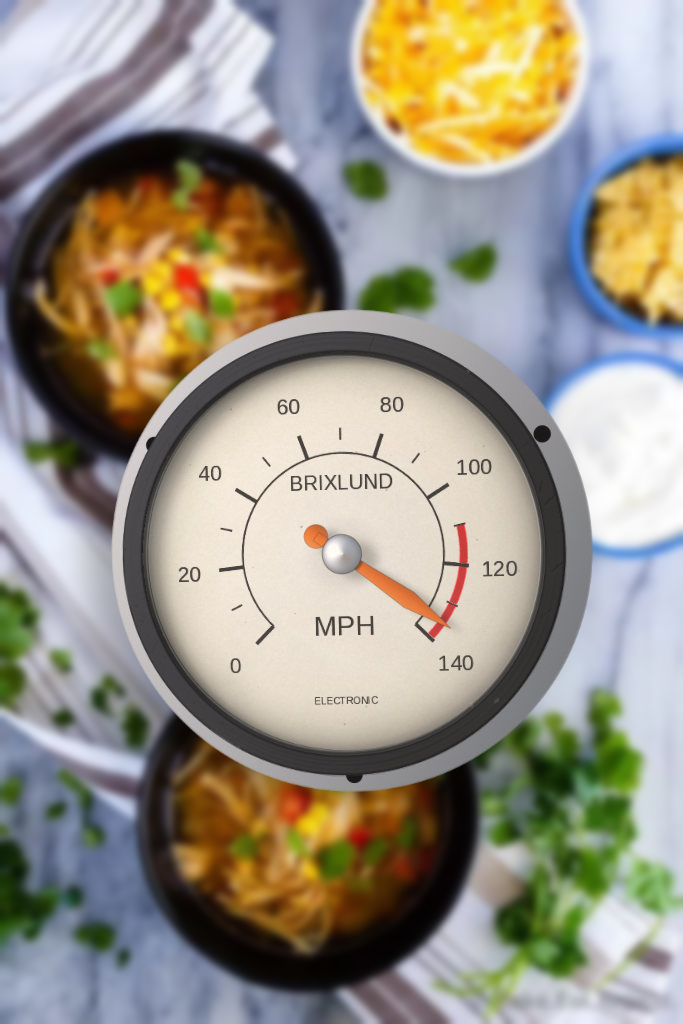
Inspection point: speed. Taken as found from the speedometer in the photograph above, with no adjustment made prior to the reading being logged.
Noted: 135 mph
